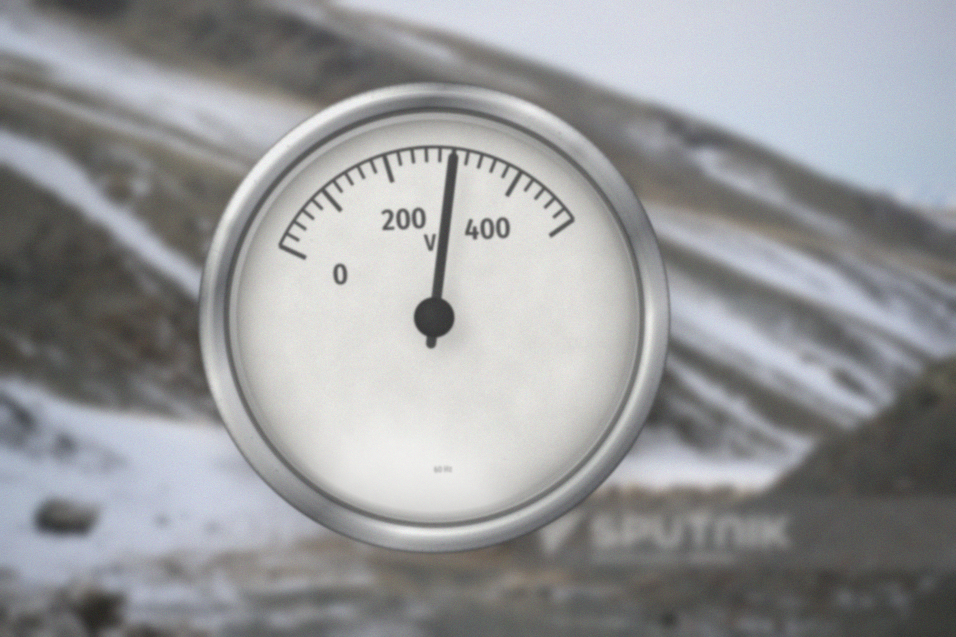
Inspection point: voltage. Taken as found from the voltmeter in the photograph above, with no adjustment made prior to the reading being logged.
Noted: 300 V
